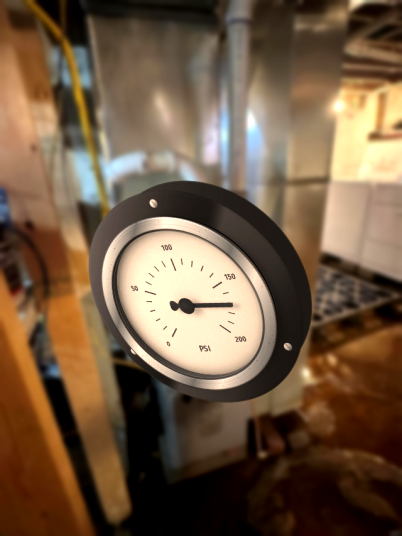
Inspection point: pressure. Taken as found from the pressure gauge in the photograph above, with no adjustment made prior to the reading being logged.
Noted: 170 psi
